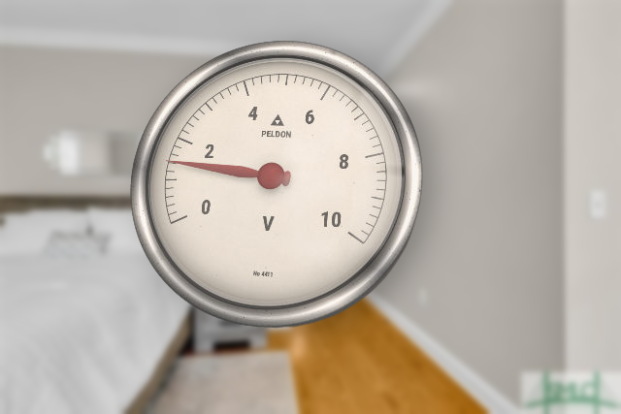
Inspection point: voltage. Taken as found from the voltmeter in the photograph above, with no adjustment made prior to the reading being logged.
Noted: 1.4 V
